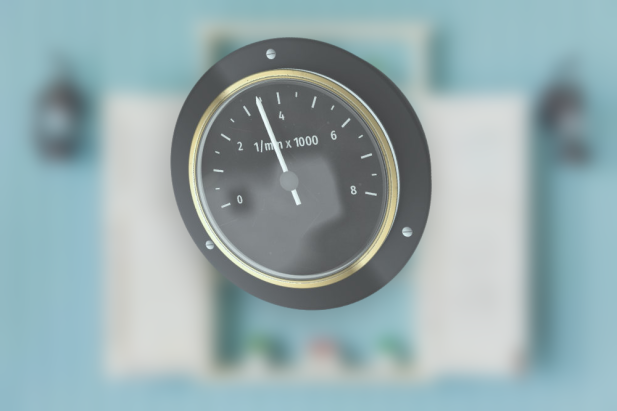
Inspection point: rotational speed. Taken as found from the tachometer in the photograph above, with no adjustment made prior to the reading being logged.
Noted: 3500 rpm
